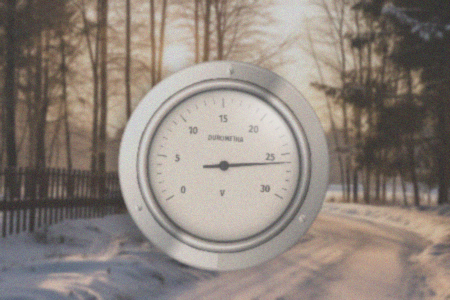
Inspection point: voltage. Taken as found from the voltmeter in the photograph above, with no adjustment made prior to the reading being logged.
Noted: 26 V
